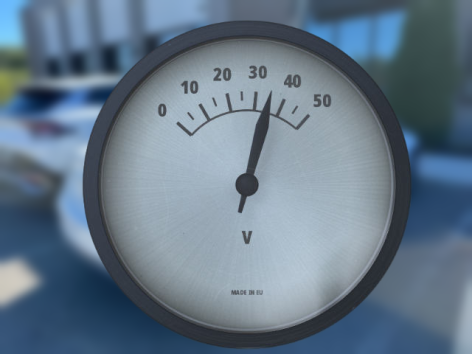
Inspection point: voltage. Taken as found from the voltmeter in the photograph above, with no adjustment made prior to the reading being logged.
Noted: 35 V
